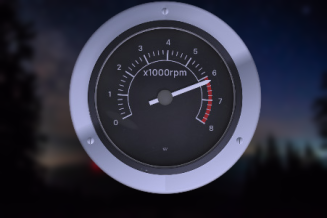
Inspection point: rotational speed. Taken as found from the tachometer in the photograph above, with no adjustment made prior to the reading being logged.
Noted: 6200 rpm
